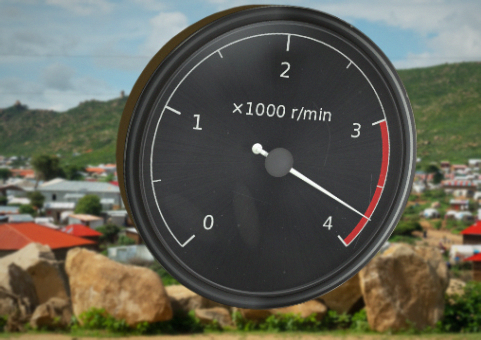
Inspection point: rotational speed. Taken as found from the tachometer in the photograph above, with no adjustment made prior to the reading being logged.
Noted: 3750 rpm
